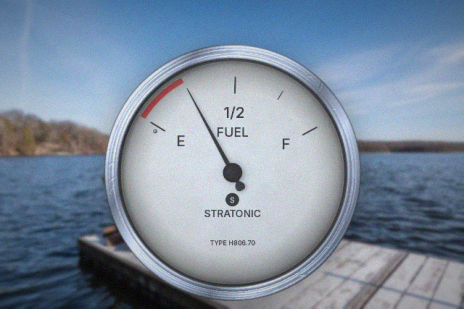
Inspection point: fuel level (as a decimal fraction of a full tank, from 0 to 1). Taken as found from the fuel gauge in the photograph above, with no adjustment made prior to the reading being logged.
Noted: 0.25
